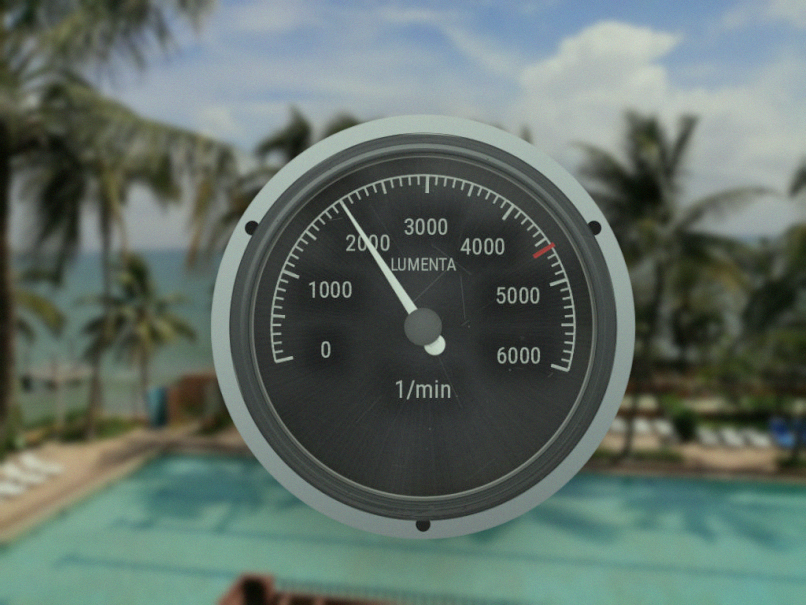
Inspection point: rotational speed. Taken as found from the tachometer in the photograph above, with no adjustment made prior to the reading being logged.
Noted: 2000 rpm
